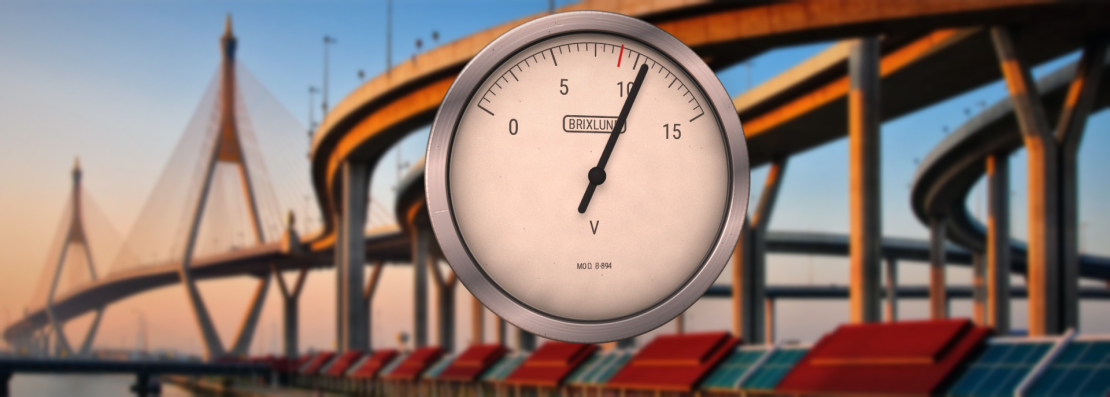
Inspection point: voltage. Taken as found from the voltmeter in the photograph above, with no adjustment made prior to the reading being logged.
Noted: 10.5 V
